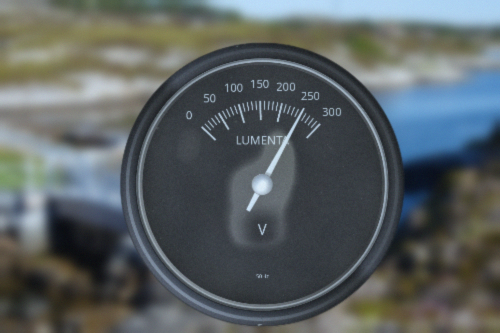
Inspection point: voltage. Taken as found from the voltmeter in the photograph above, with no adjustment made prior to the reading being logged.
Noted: 250 V
